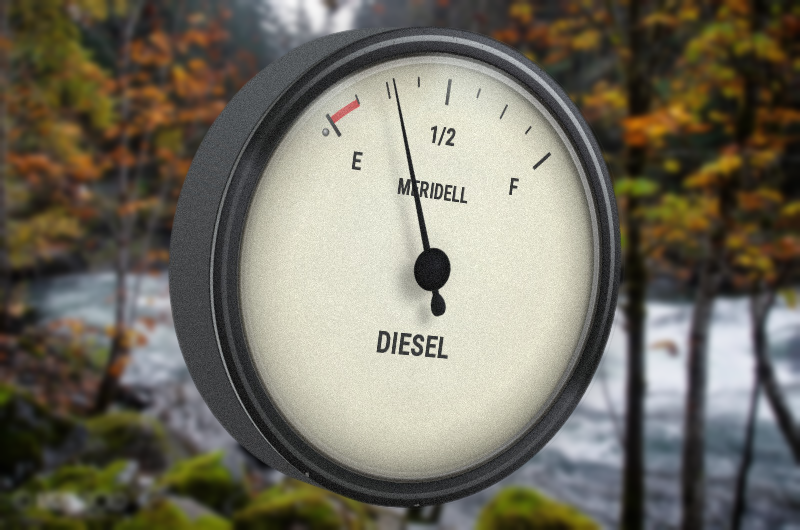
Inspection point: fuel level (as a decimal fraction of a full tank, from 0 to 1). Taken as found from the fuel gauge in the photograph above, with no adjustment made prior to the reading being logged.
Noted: 0.25
